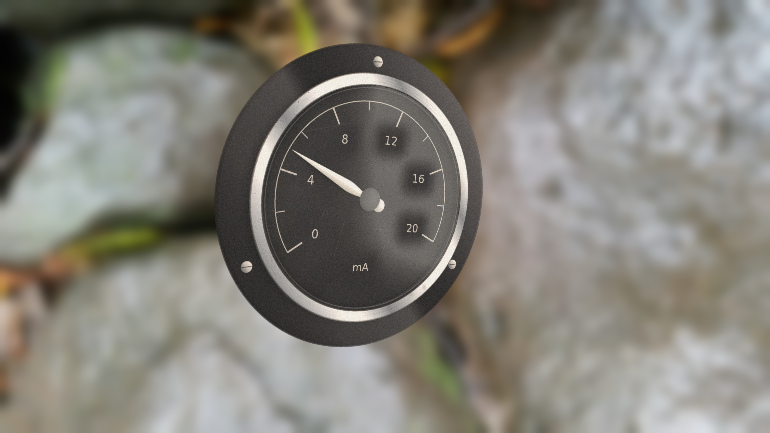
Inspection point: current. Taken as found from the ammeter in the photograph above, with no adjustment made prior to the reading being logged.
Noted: 5 mA
